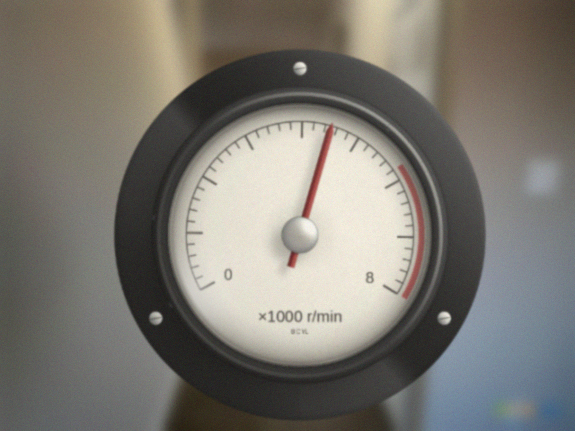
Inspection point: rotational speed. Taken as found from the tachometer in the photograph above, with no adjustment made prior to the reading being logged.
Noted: 4500 rpm
